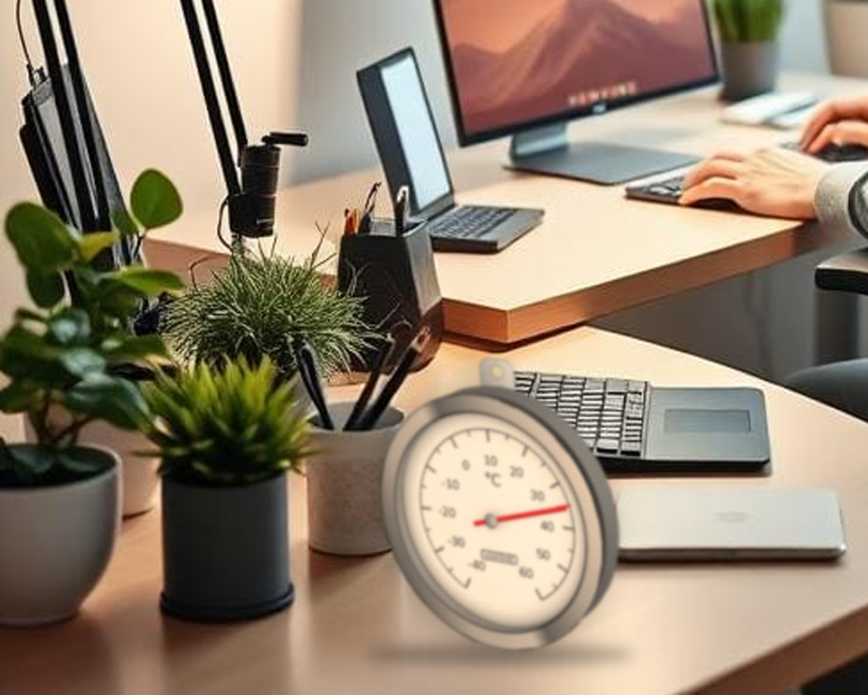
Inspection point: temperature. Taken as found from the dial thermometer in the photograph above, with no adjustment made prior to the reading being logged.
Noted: 35 °C
